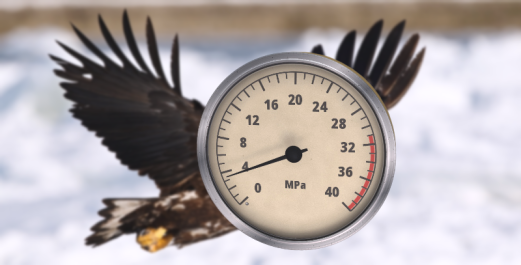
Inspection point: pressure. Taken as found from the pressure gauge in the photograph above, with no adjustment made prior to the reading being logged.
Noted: 3.5 MPa
